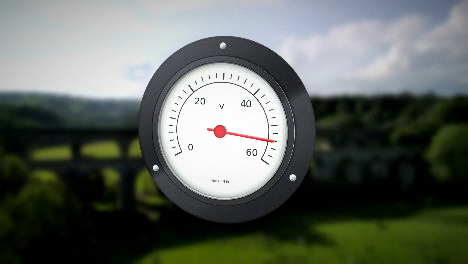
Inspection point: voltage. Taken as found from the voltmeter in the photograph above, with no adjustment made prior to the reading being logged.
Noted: 54 V
